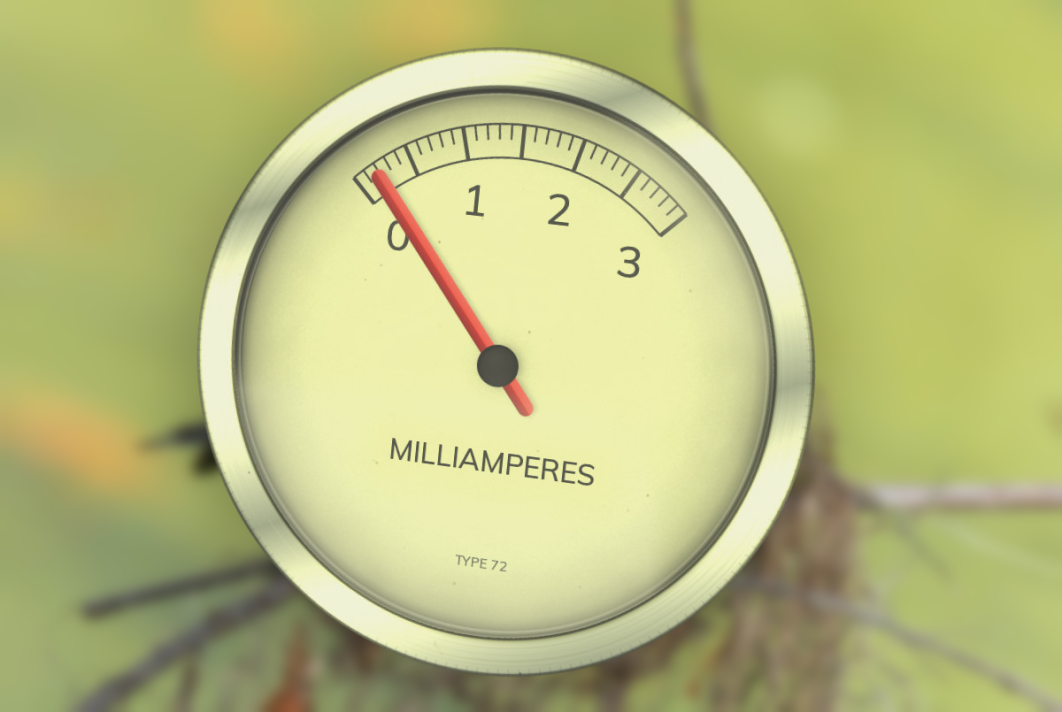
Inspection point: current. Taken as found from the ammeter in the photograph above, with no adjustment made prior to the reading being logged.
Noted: 0.2 mA
